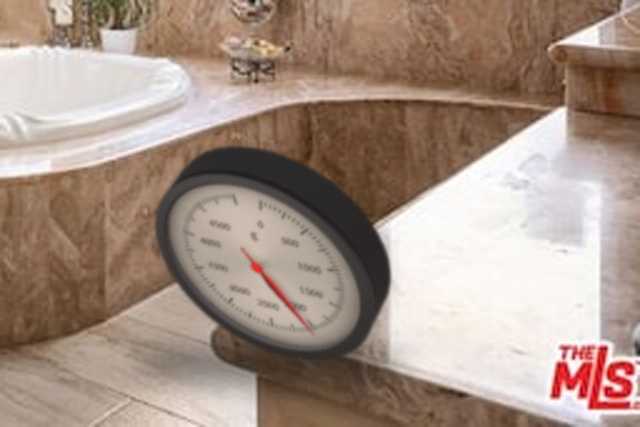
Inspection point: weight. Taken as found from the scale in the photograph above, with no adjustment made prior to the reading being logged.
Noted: 2000 g
